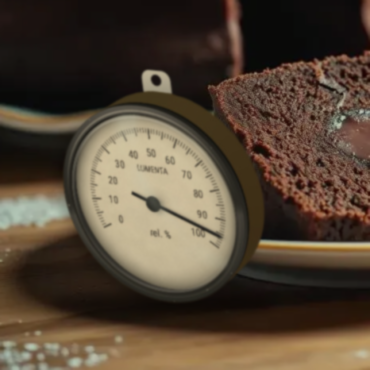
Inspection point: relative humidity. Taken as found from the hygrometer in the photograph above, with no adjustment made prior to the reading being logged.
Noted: 95 %
